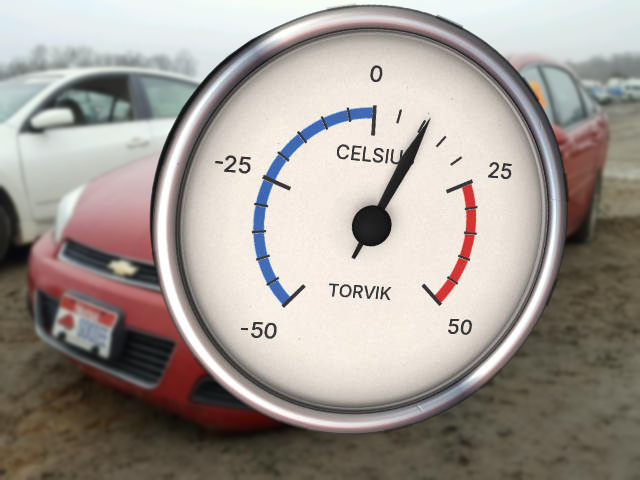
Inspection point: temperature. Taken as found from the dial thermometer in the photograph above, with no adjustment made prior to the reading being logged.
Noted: 10 °C
